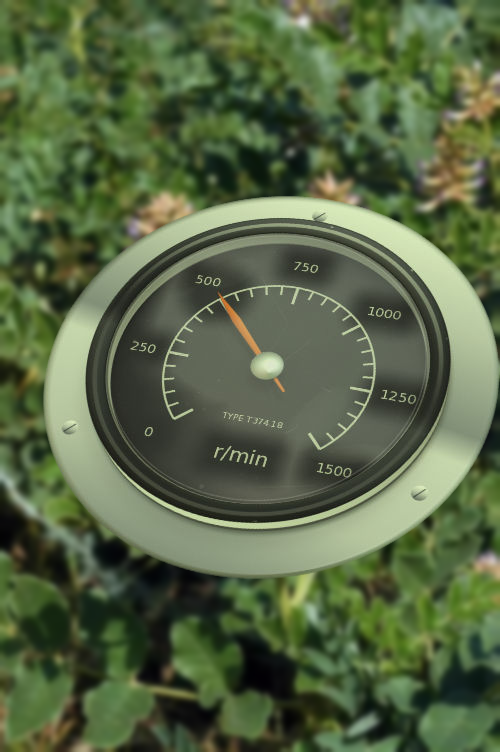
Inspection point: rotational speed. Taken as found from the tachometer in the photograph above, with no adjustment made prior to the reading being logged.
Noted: 500 rpm
